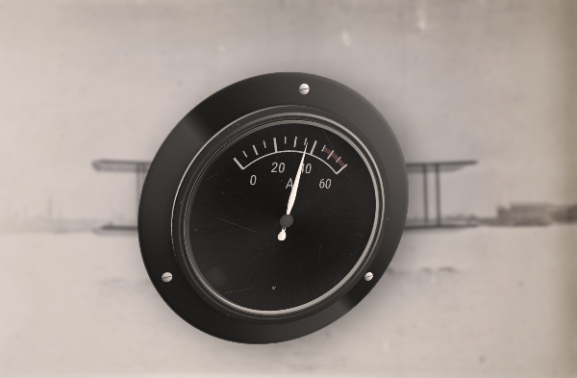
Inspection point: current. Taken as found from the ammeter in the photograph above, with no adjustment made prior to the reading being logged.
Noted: 35 A
